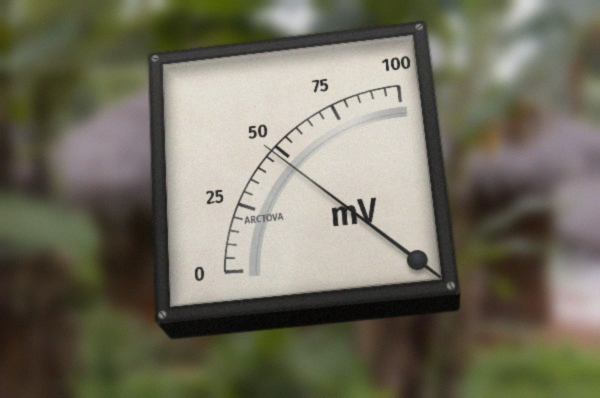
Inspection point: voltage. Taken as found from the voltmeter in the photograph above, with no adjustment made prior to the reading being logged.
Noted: 47.5 mV
